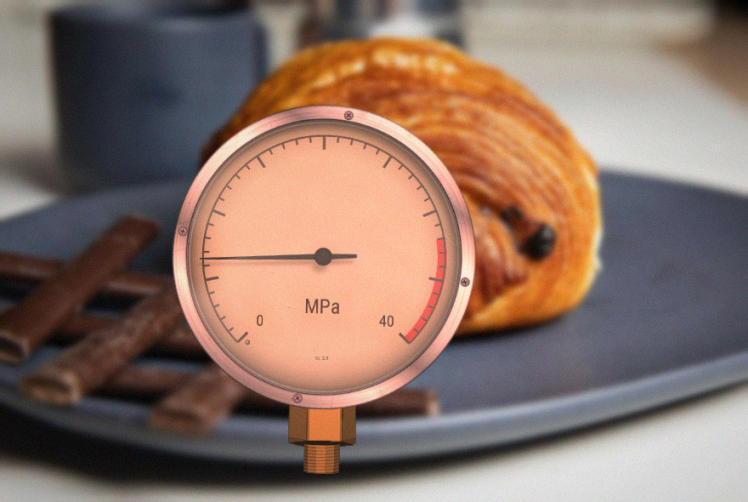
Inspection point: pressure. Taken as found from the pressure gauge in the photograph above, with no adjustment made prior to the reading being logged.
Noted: 6.5 MPa
